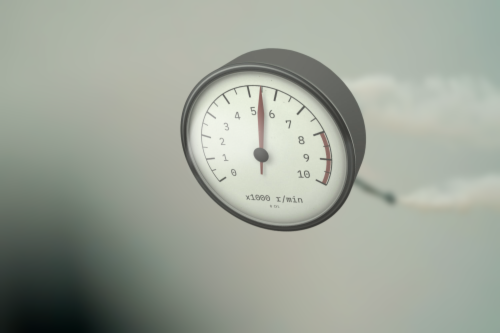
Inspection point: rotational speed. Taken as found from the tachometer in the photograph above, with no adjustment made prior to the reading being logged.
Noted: 5500 rpm
